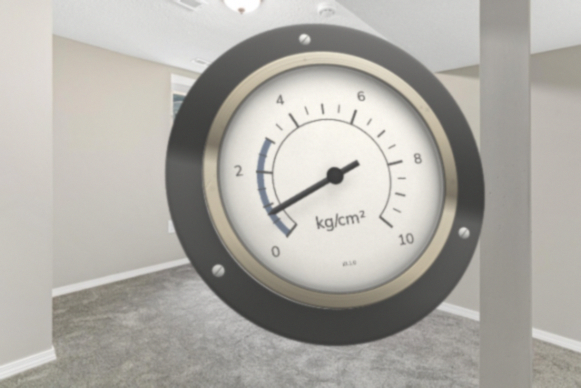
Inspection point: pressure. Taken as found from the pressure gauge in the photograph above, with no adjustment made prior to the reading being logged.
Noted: 0.75 kg/cm²
